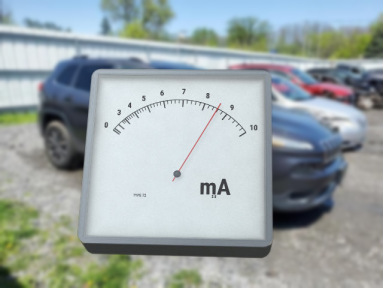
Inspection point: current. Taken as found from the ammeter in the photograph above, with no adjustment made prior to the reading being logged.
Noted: 8.6 mA
